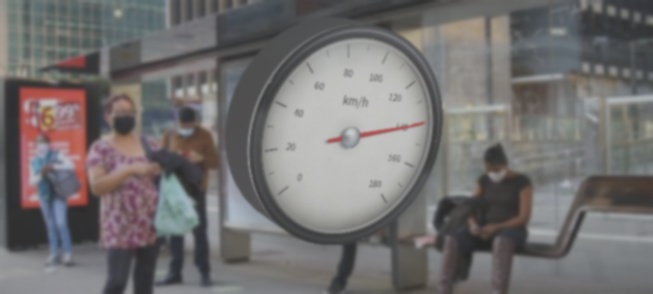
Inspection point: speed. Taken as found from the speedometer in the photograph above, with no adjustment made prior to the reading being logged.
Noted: 140 km/h
